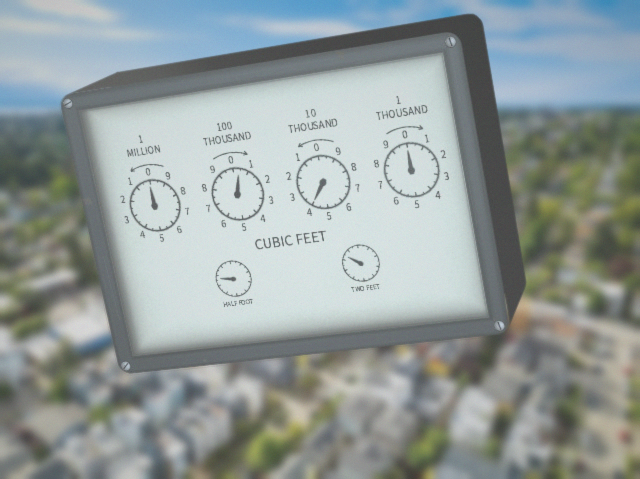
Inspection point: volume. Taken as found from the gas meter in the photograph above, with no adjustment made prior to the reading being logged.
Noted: 4000 ft³
